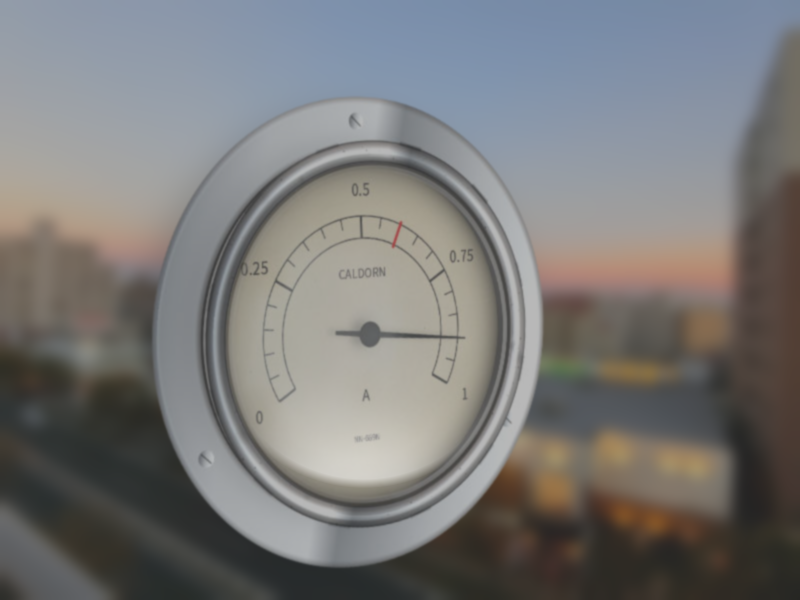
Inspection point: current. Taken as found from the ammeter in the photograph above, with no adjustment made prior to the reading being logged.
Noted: 0.9 A
